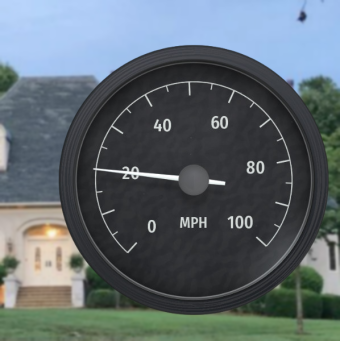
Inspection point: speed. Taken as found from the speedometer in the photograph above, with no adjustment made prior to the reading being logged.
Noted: 20 mph
